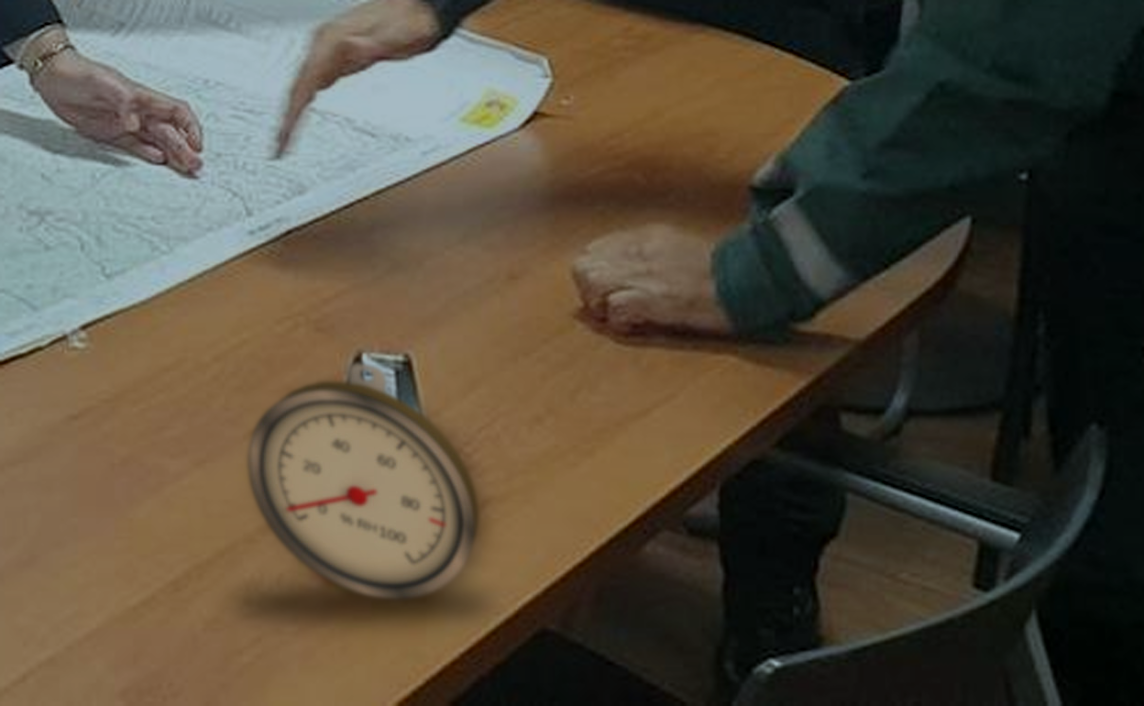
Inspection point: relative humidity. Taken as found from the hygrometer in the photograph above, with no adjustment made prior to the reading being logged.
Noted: 4 %
